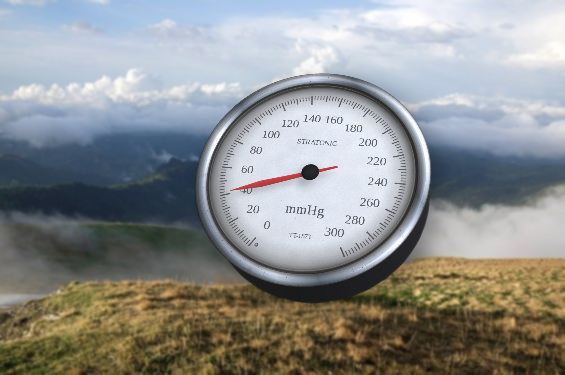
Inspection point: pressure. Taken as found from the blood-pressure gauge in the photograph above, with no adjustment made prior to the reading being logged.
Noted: 40 mmHg
